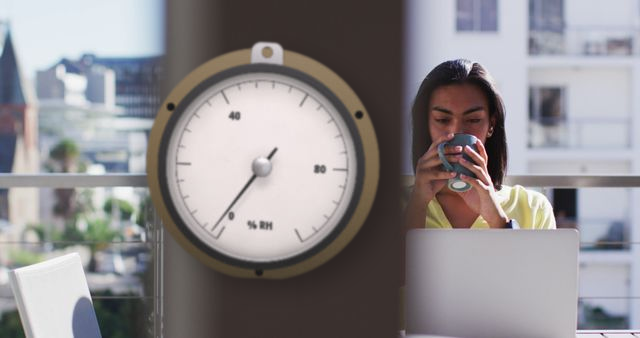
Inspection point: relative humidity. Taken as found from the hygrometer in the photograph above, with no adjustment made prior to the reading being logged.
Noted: 2 %
